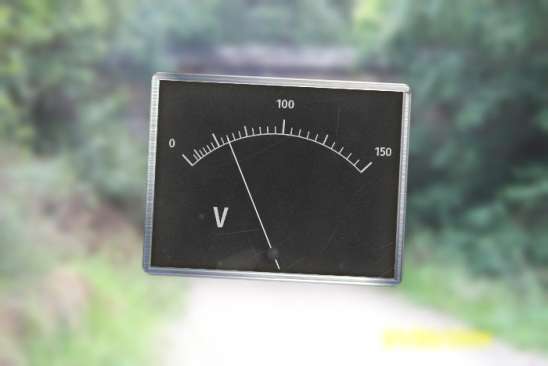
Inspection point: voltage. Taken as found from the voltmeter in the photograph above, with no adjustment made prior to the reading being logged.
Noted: 60 V
